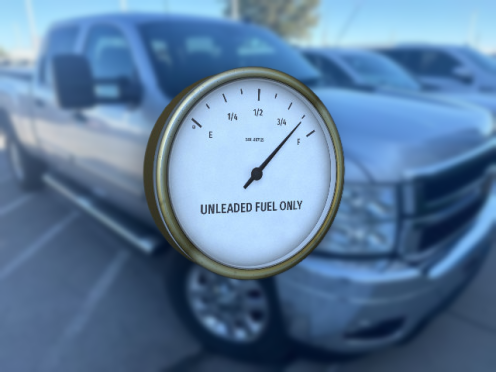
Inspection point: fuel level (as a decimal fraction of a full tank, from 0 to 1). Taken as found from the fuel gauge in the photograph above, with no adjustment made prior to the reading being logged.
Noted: 0.875
